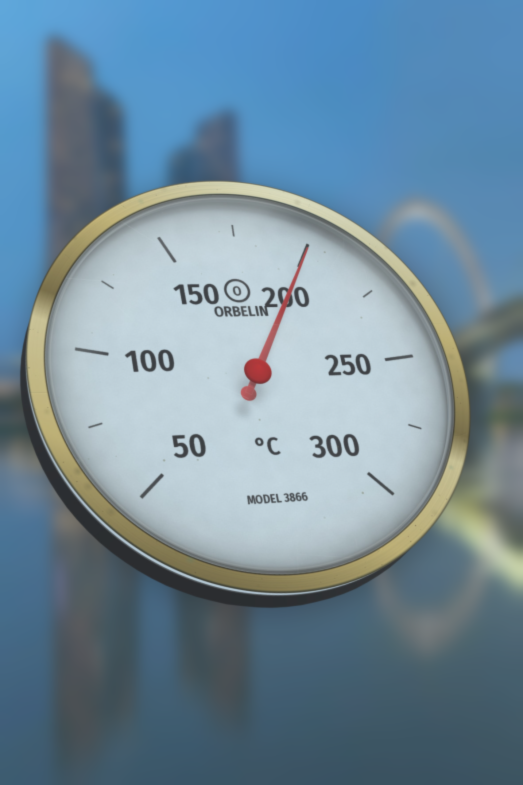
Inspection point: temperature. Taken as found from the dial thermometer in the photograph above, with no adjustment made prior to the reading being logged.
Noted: 200 °C
